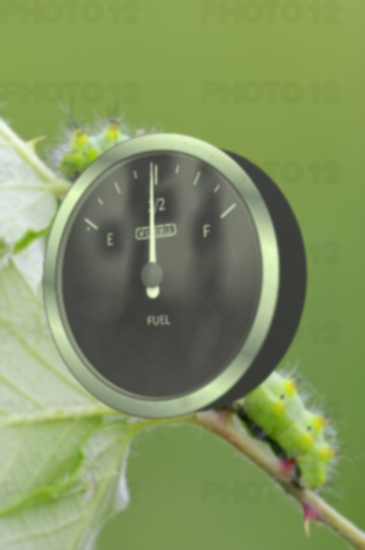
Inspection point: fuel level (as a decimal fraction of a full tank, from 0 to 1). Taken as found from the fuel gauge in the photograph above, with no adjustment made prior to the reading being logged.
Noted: 0.5
